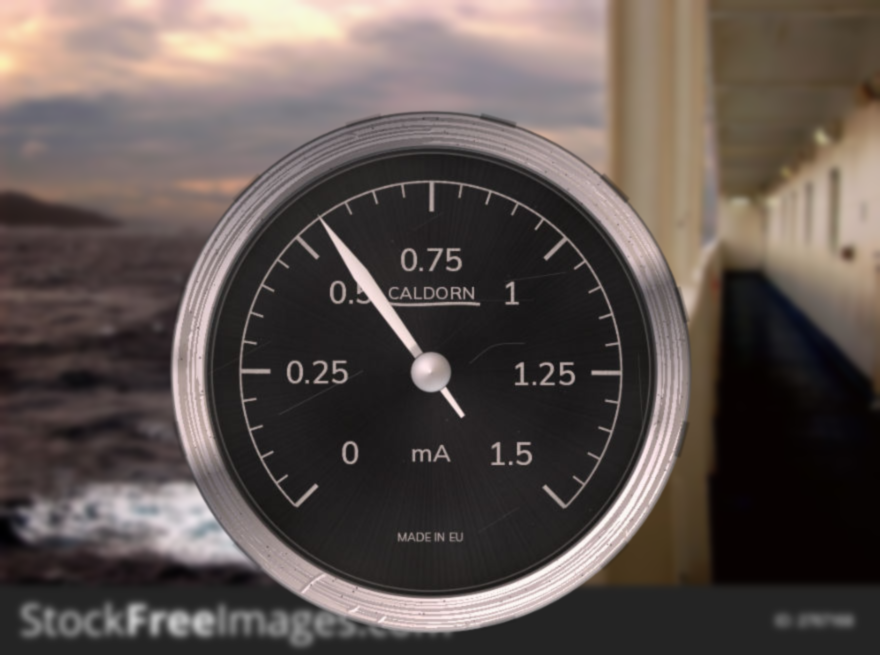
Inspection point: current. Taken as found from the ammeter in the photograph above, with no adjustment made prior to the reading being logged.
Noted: 0.55 mA
